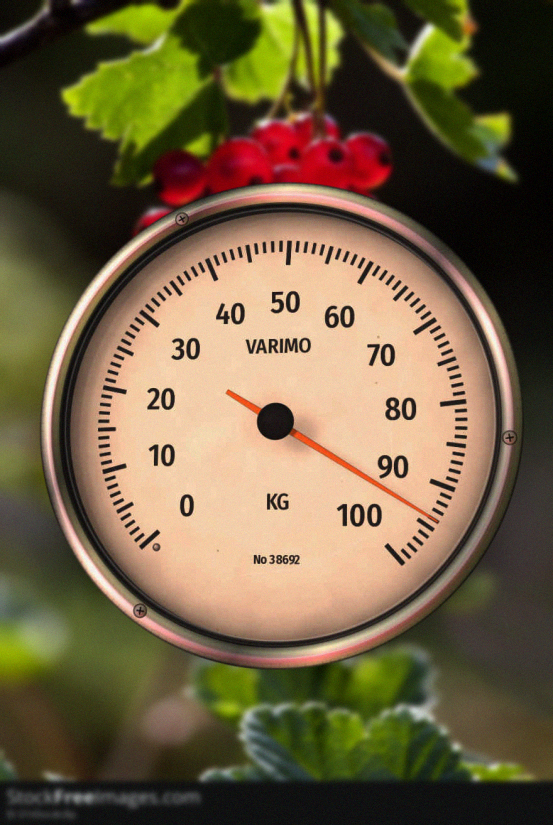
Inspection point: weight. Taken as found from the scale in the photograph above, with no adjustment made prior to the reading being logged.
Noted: 94 kg
